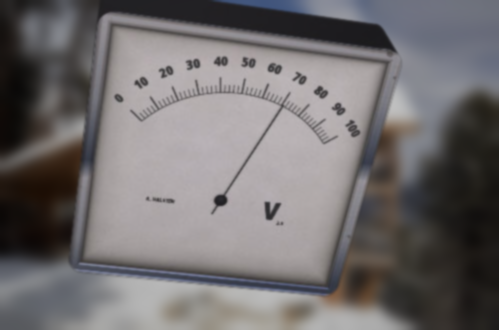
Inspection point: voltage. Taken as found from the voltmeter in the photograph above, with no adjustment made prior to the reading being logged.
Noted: 70 V
